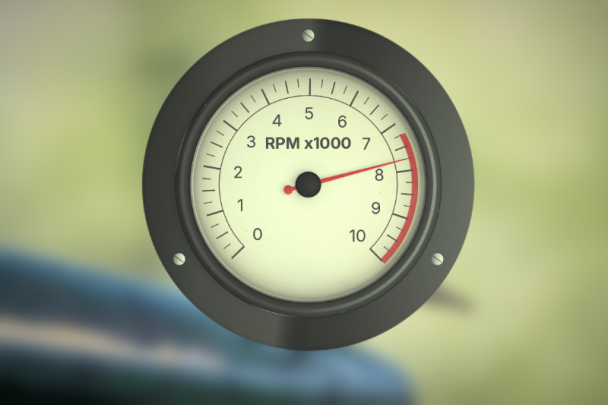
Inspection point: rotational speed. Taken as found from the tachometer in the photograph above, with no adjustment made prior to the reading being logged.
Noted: 7750 rpm
